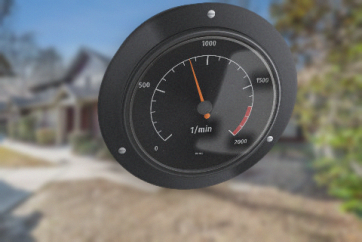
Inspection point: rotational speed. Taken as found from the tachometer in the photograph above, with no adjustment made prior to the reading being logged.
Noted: 850 rpm
